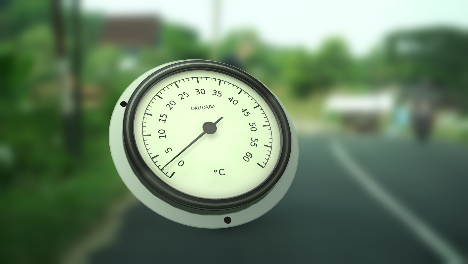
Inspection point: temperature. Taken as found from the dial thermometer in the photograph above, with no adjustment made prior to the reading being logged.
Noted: 2 °C
